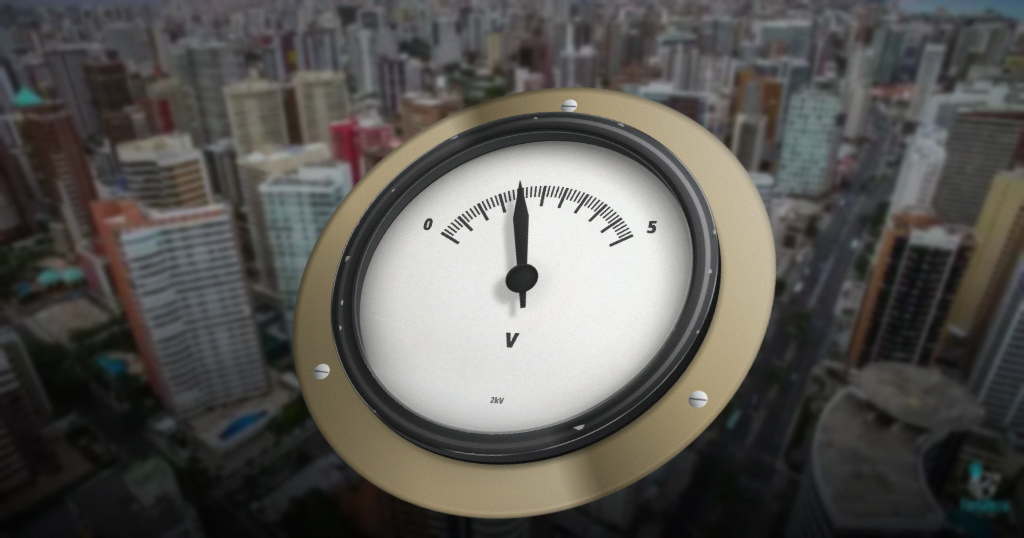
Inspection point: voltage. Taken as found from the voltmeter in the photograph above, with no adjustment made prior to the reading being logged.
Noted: 2 V
